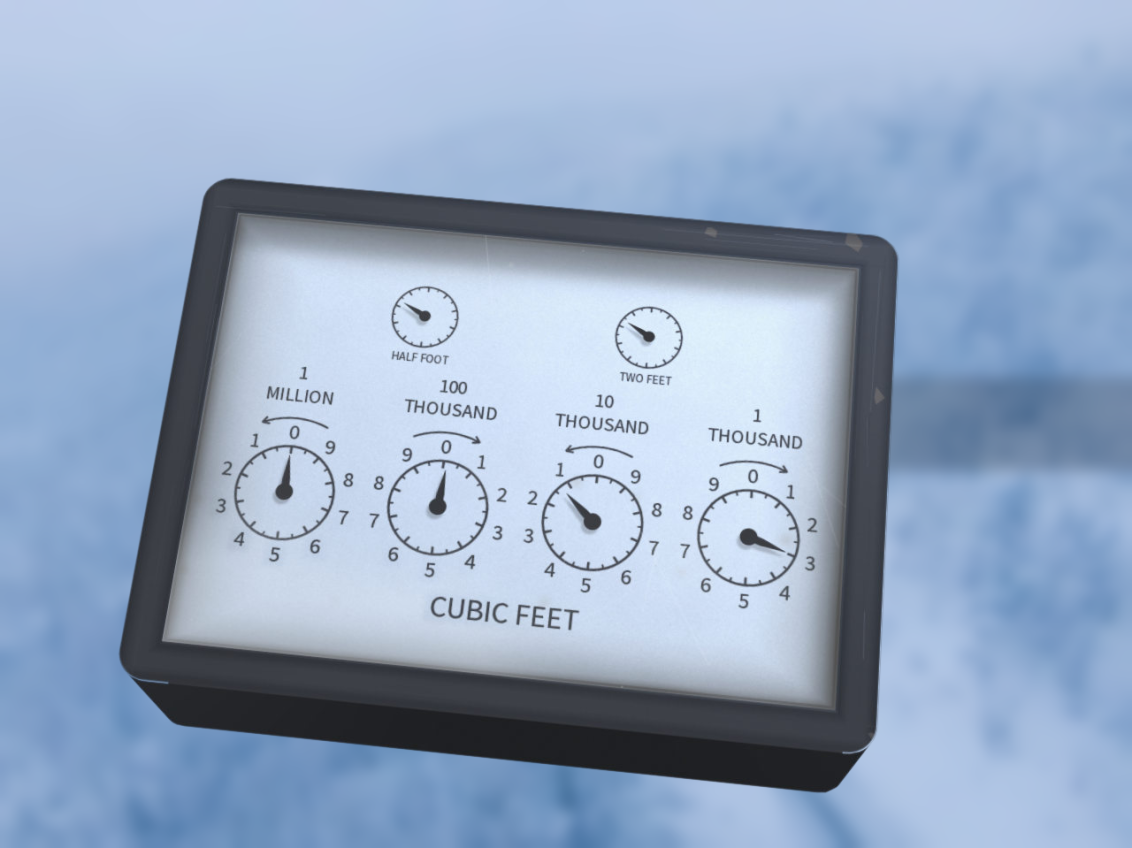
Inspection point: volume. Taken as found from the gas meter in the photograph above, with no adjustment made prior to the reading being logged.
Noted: 1300 ft³
